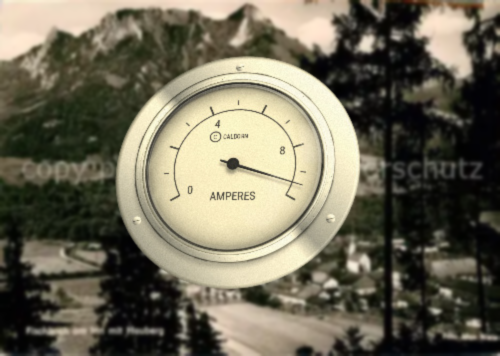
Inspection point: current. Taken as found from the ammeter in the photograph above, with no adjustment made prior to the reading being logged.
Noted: 9.5 A
